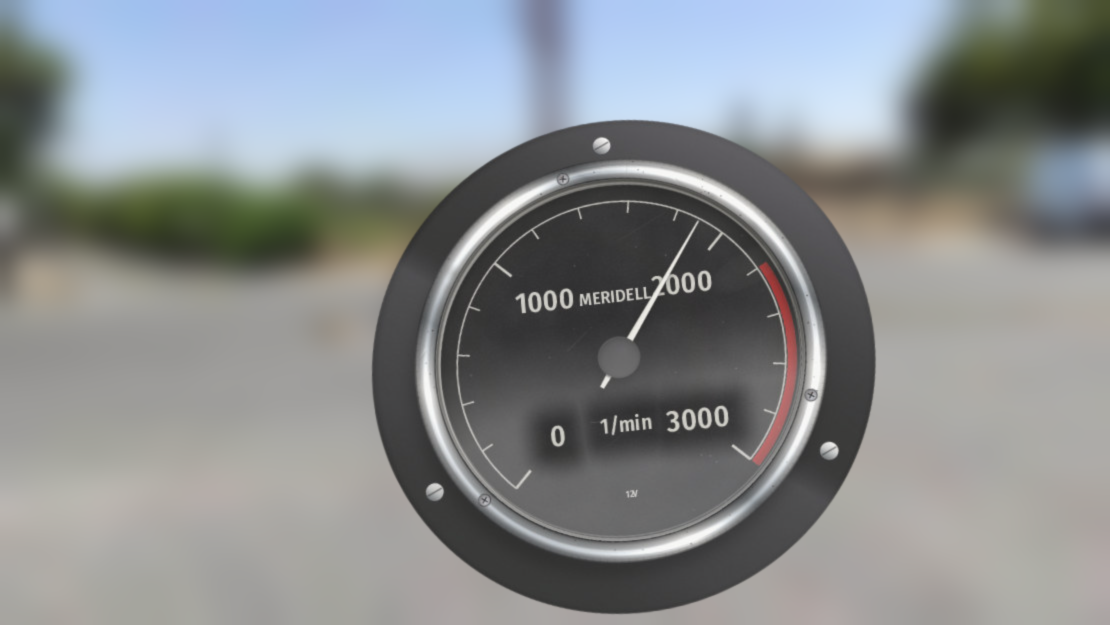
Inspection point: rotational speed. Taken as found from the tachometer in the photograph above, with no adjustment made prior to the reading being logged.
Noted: 1900 rpm
